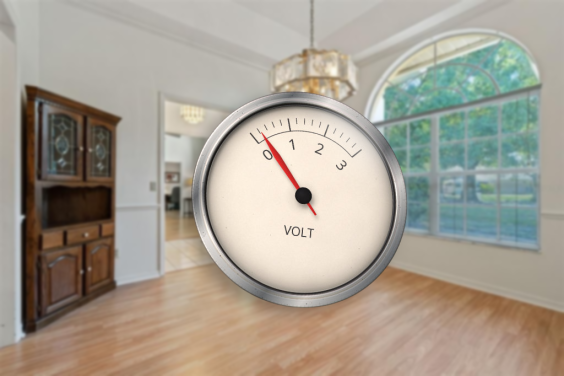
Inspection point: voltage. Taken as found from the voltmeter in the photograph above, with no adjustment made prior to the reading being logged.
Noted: 0.2 V
